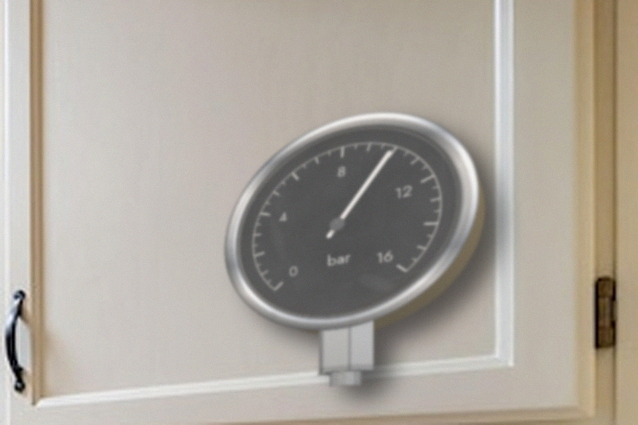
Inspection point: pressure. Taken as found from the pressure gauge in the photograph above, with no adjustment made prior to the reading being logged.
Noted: 10 bar
